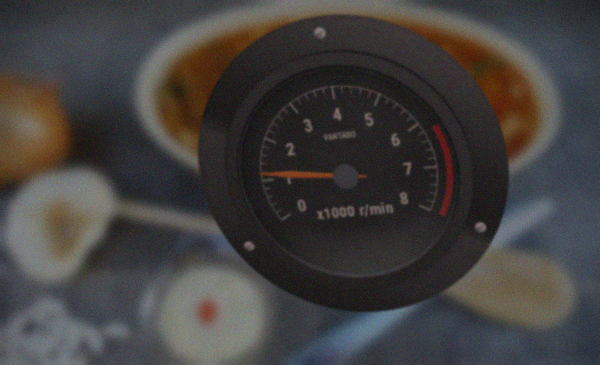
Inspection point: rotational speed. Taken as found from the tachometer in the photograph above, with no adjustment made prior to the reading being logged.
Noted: 1200 rpm
